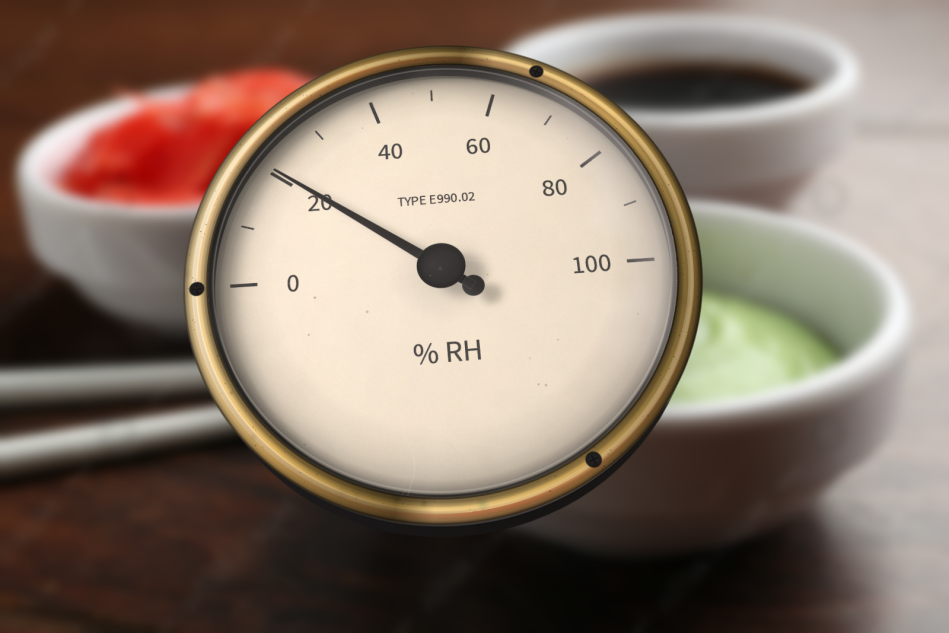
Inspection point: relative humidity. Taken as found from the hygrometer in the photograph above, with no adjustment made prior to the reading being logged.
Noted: 20 %
